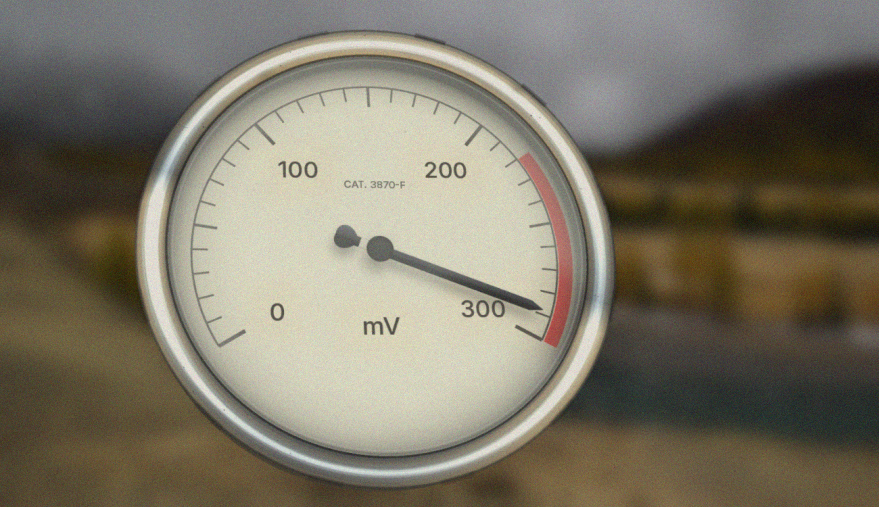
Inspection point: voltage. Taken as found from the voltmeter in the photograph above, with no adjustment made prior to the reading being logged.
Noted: 290 mV
